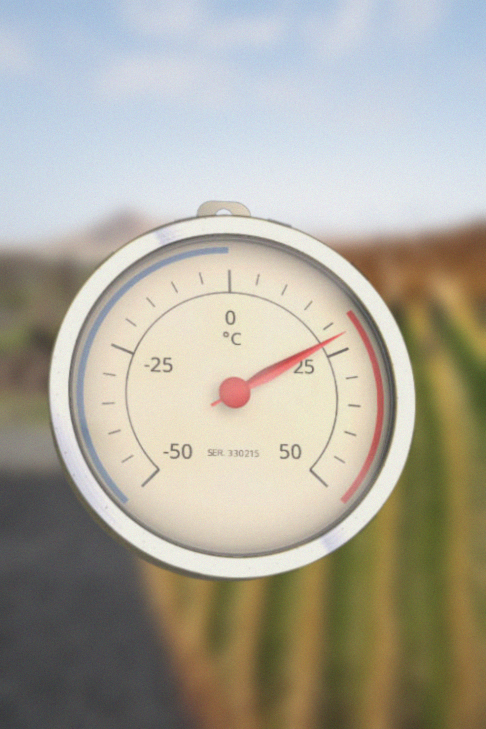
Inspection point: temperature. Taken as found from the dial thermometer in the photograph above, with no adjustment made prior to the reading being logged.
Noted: 22.5 °C
